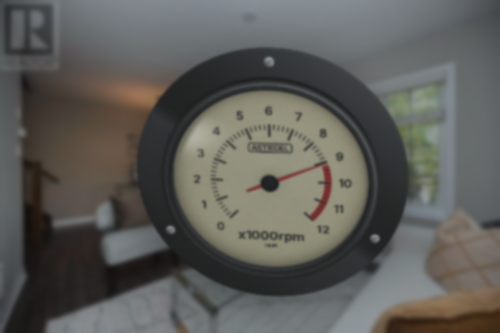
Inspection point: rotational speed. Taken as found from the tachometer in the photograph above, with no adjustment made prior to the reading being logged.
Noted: 9000 rpm
